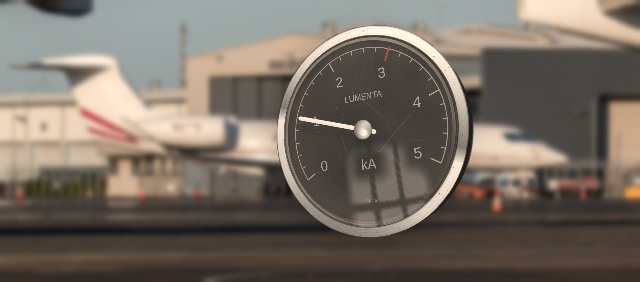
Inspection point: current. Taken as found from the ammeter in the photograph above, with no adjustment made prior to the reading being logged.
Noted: 1 kA
